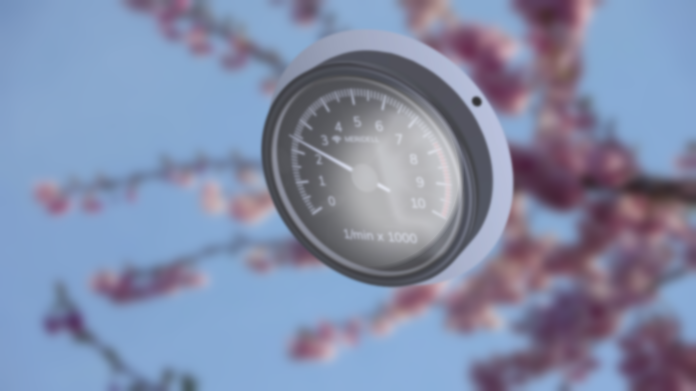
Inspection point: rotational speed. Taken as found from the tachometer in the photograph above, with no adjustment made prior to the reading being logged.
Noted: 2500 rpm
